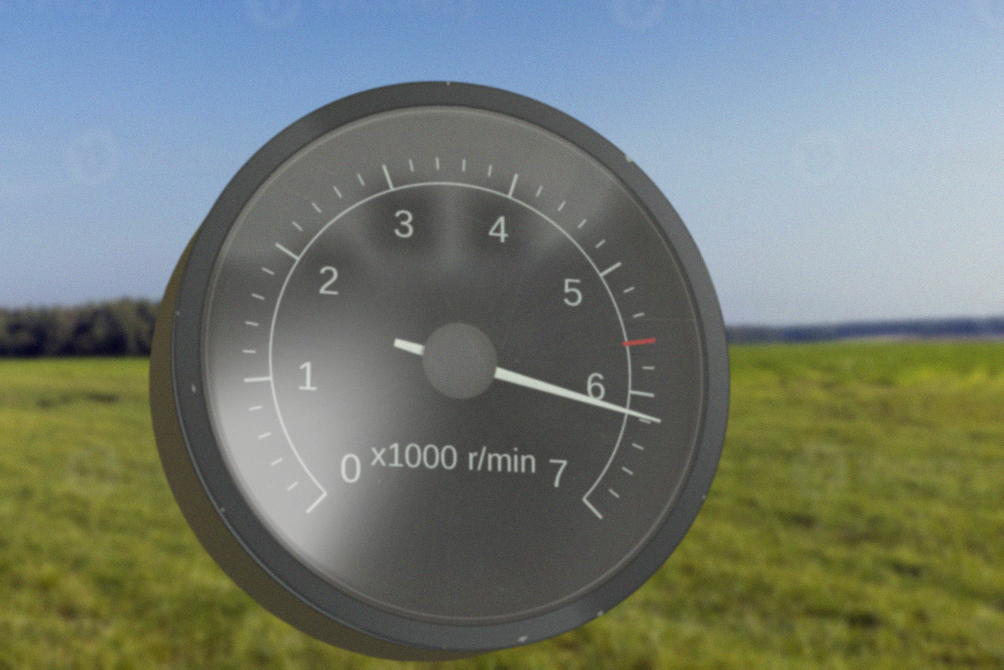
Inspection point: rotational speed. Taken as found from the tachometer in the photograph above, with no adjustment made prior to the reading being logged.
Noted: 6200 rpm
